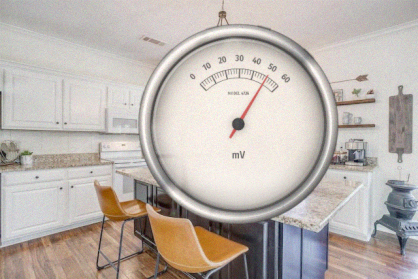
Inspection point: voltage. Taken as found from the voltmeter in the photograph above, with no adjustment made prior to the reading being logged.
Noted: 50 mV
